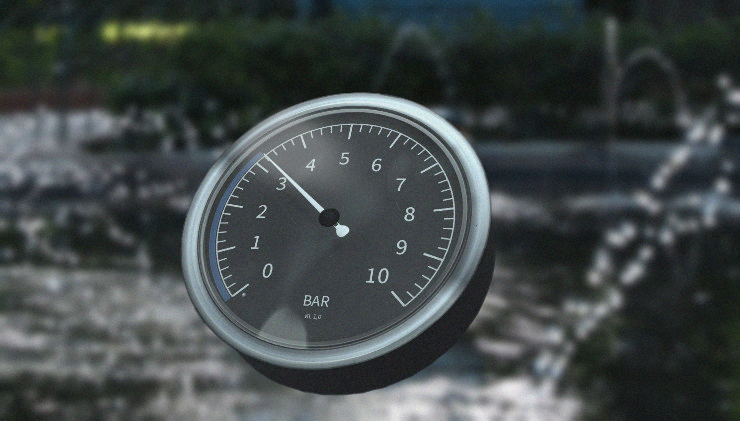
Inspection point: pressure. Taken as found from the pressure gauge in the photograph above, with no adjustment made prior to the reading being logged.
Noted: 3.2 bar
